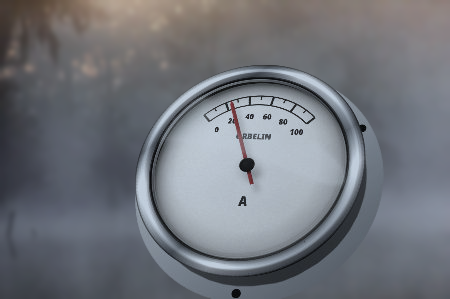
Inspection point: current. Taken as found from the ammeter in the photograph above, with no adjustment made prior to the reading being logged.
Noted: 25 A
